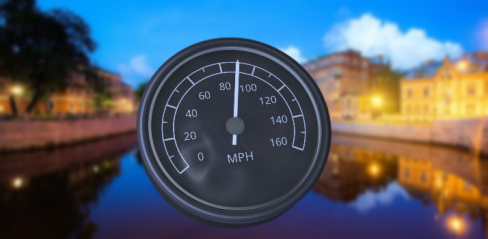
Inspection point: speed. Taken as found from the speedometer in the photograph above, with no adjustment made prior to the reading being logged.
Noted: 90 mph
